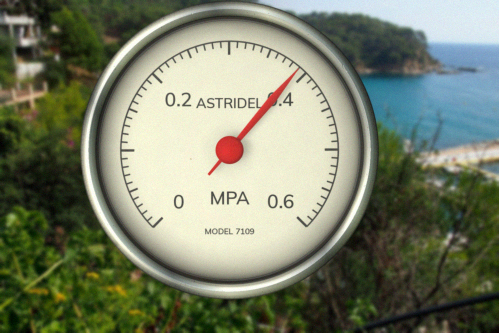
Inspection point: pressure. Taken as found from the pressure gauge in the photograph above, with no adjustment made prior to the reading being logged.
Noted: 0.39 MPa
